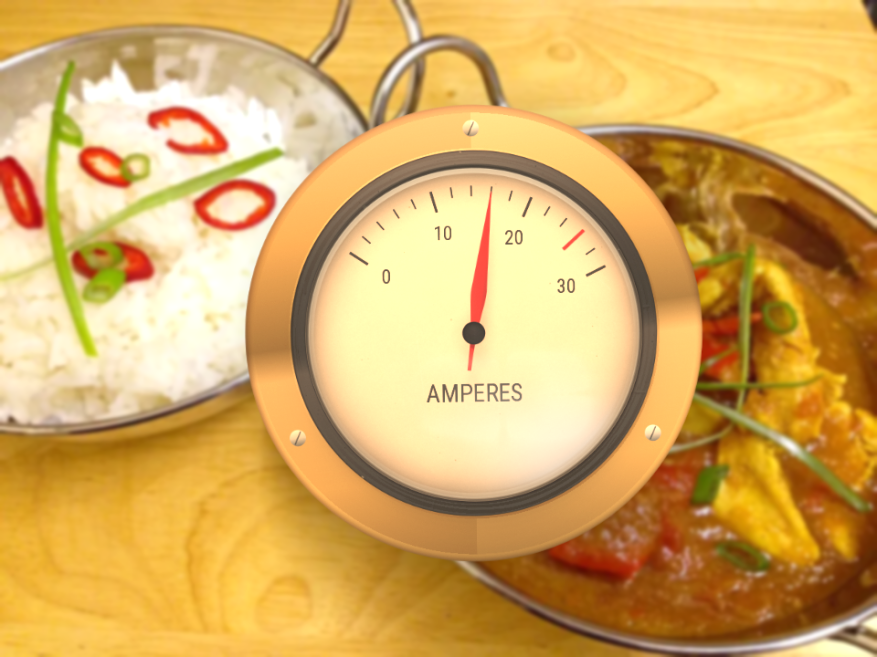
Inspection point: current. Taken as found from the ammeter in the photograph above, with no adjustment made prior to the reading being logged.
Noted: 16 A
